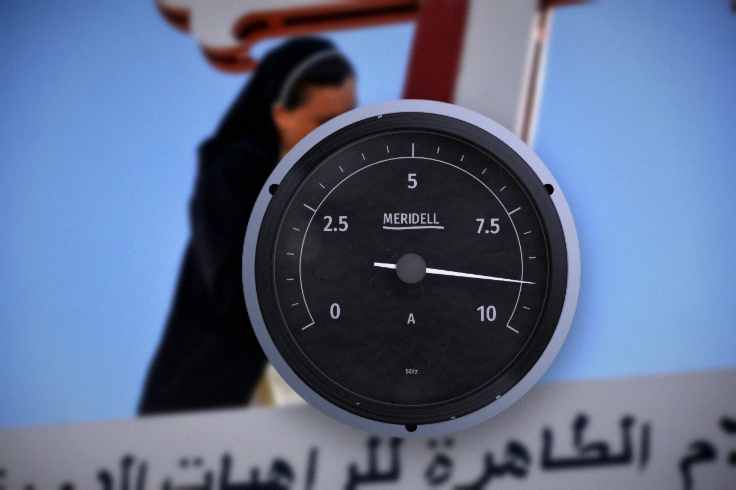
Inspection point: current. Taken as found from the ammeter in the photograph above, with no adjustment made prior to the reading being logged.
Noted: 9 A
